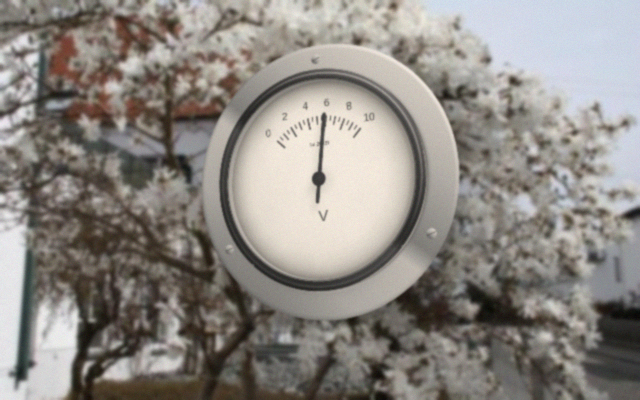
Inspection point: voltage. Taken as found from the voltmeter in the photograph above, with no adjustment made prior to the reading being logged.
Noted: 6 V
